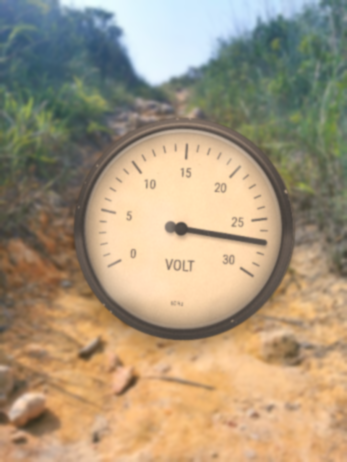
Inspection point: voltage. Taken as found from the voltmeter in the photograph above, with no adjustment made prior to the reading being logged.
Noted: 27 V
